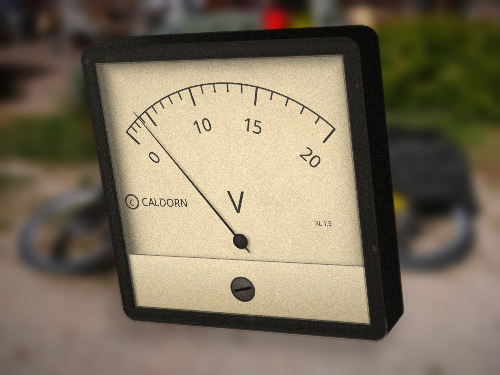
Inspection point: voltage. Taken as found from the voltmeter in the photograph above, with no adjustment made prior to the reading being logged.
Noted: 4 V
